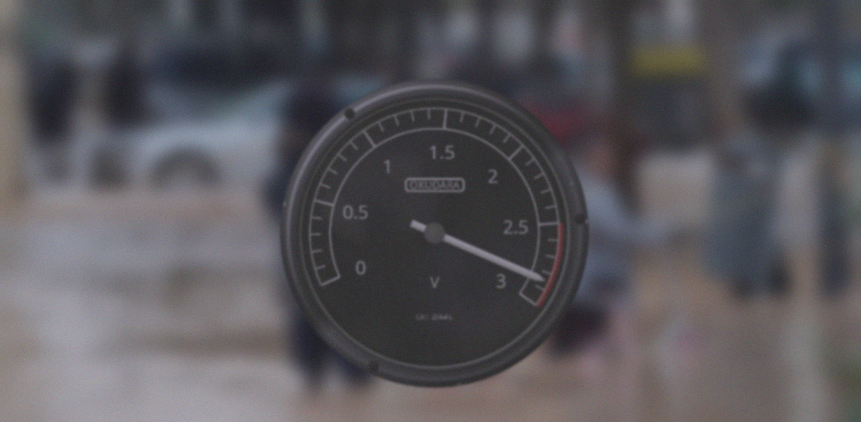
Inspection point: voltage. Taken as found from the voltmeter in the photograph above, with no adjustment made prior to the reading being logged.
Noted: 2.85 V
